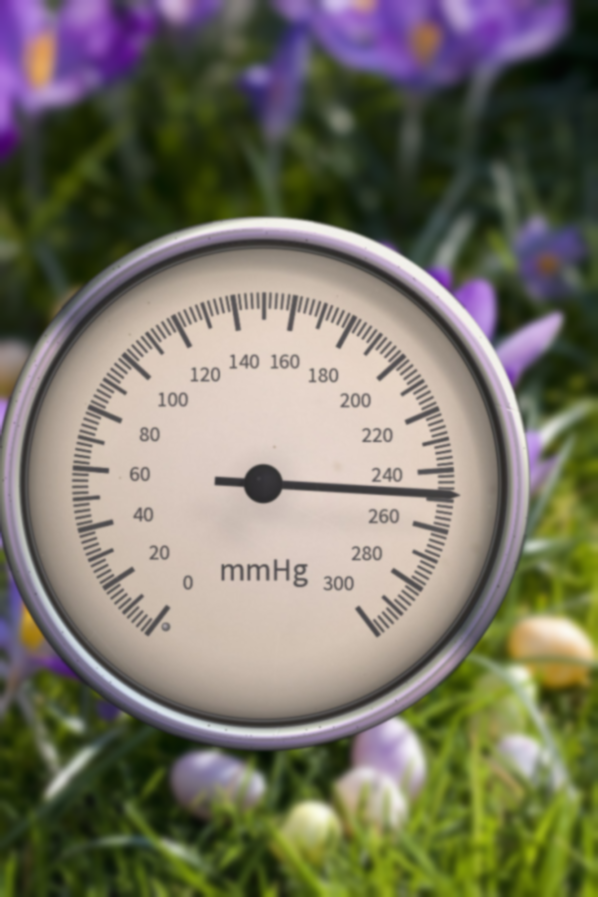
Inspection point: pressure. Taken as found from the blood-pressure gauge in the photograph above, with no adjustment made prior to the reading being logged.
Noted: 248 mmHg
